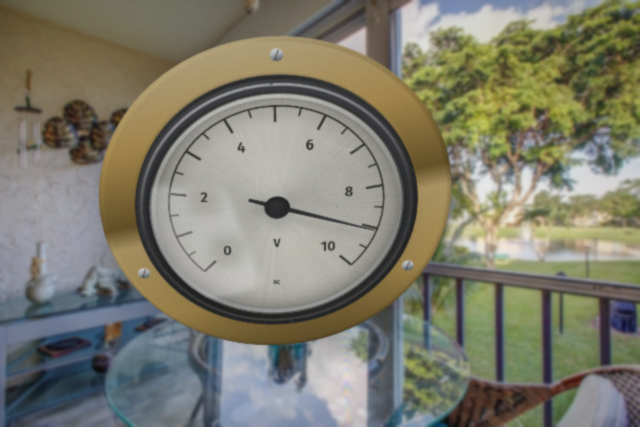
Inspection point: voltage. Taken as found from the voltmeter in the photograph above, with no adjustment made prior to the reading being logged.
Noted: 9 V
